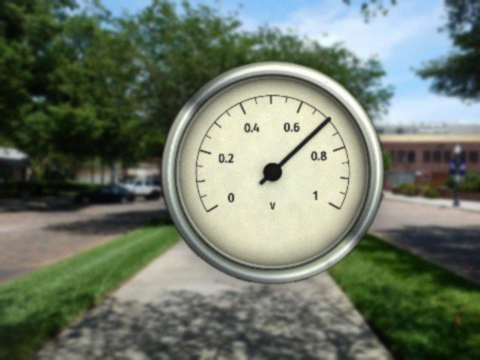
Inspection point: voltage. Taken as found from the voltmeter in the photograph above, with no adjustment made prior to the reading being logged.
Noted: 0.7 V
